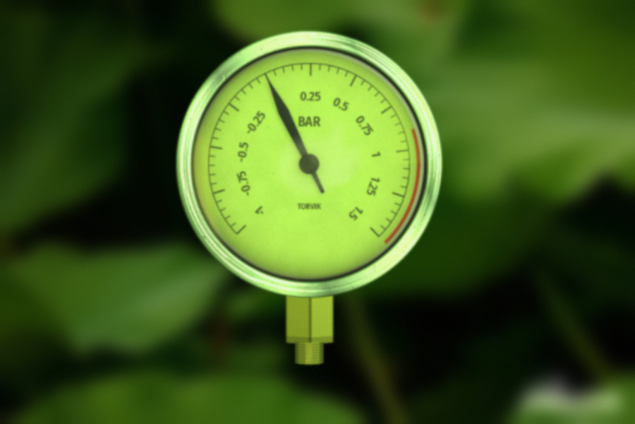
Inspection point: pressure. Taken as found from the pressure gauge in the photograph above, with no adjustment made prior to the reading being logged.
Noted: 0 bar
